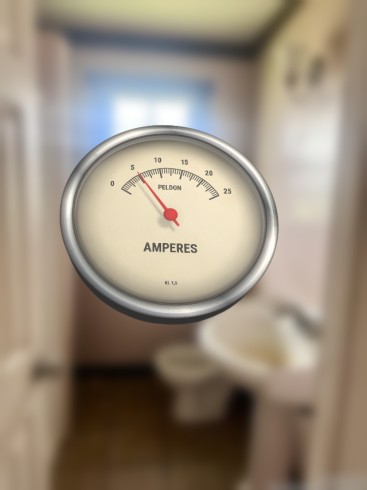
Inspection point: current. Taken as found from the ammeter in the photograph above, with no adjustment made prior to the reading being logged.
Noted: 5 A
